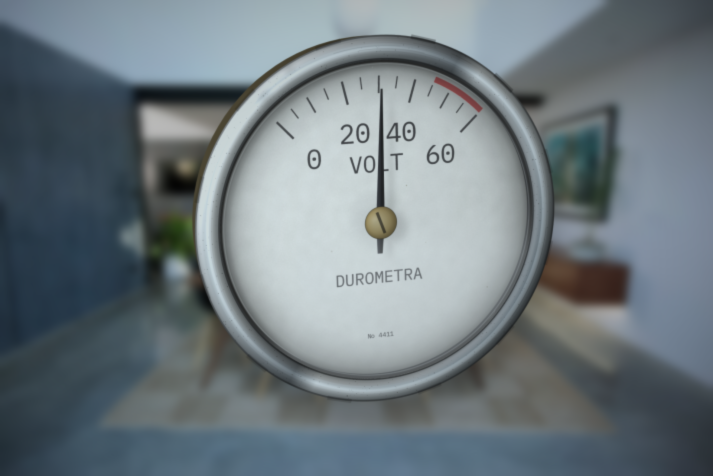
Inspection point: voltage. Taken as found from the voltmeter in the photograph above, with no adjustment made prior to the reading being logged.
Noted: 30 V
